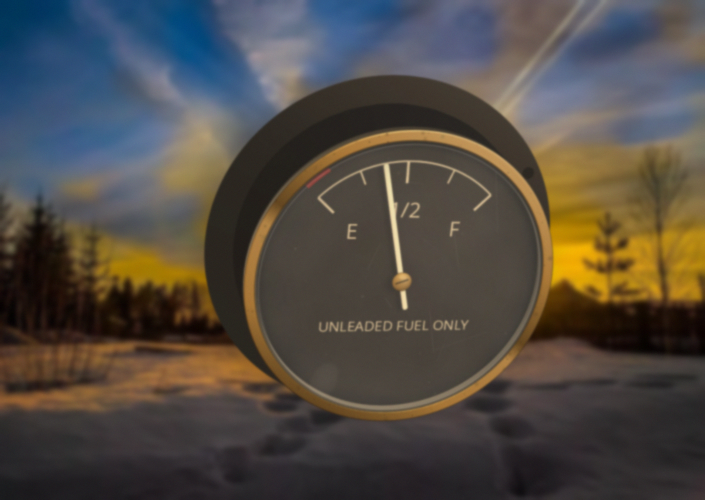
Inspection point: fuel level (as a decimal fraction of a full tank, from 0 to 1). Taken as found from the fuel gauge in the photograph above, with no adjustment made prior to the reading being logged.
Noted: 0.375
